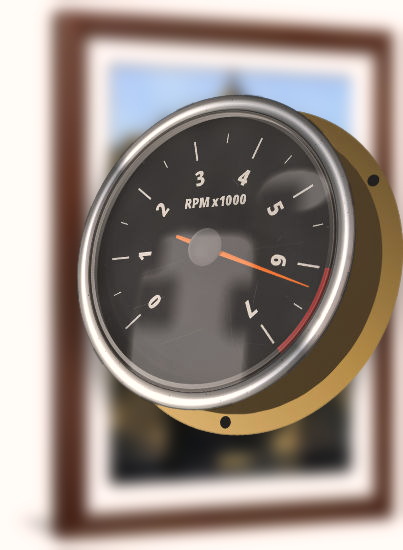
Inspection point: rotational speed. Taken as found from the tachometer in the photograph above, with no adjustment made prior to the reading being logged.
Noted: 6250 rpm
